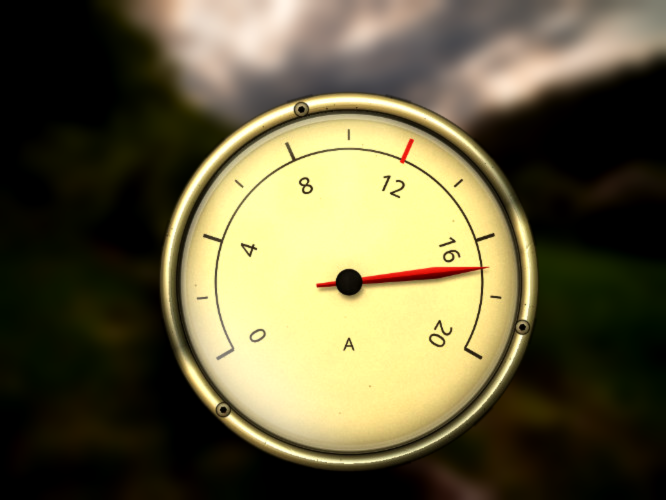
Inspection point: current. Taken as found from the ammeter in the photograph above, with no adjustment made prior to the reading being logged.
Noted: 17 A
